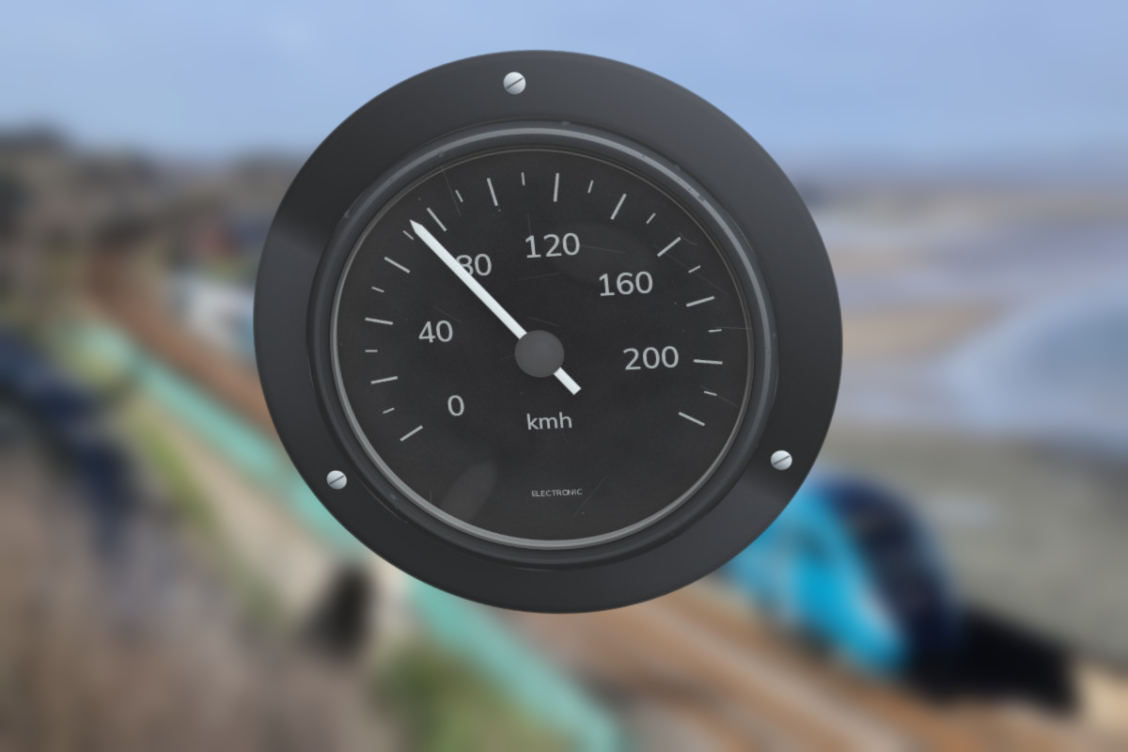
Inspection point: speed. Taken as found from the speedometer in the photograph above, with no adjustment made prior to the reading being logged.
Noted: 75 km/h
